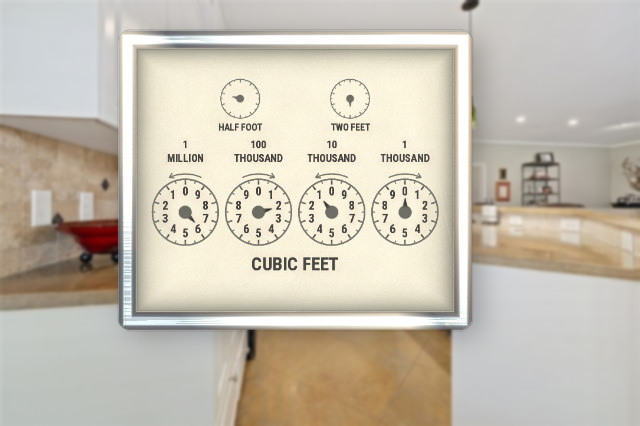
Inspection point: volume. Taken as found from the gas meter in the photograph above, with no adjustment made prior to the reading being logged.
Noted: 621000 ft³
